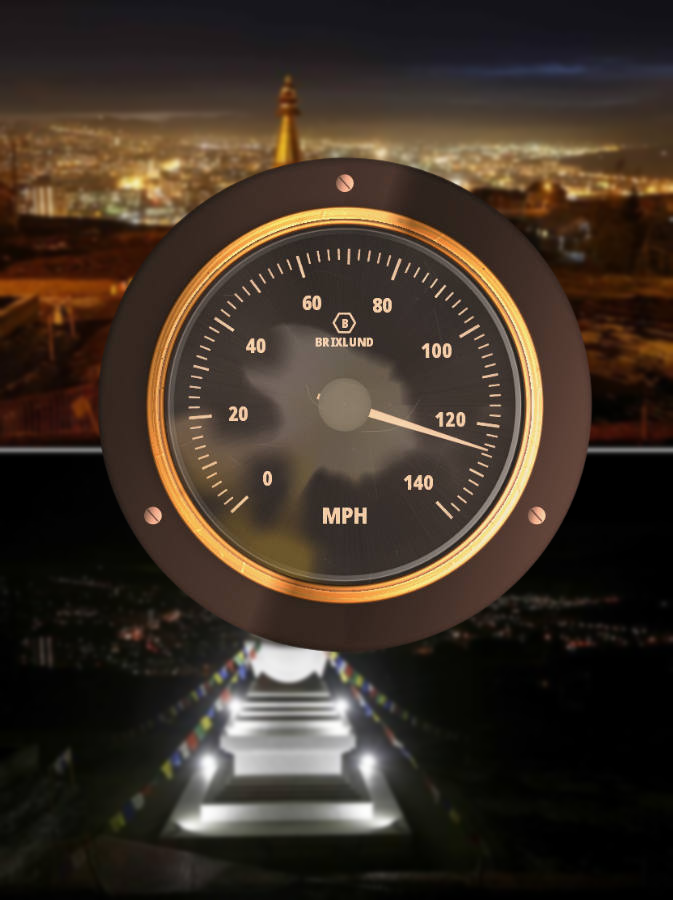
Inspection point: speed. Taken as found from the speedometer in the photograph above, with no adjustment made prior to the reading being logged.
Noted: 125 mph
